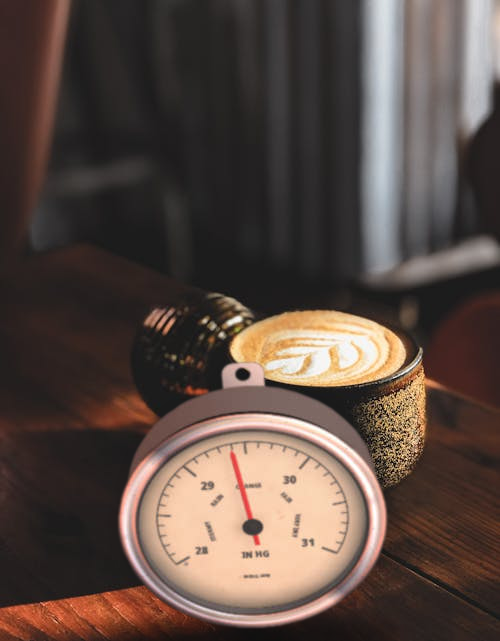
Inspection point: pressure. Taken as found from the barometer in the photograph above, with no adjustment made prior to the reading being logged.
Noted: 29.4 inHg
